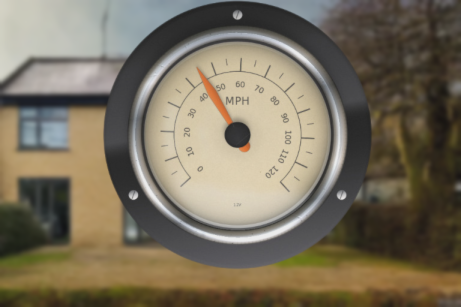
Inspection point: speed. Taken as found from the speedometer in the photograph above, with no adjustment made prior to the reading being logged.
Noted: 45 mph
